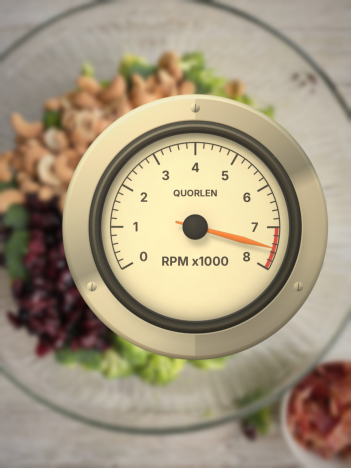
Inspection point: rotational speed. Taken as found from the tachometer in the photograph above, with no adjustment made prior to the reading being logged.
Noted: 7500 rpm
